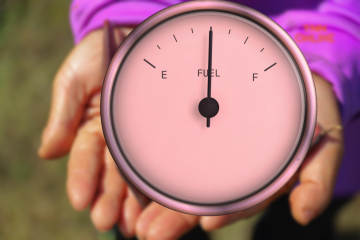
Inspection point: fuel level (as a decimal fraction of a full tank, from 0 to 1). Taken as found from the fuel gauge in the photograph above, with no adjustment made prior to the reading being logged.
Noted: 0.5
